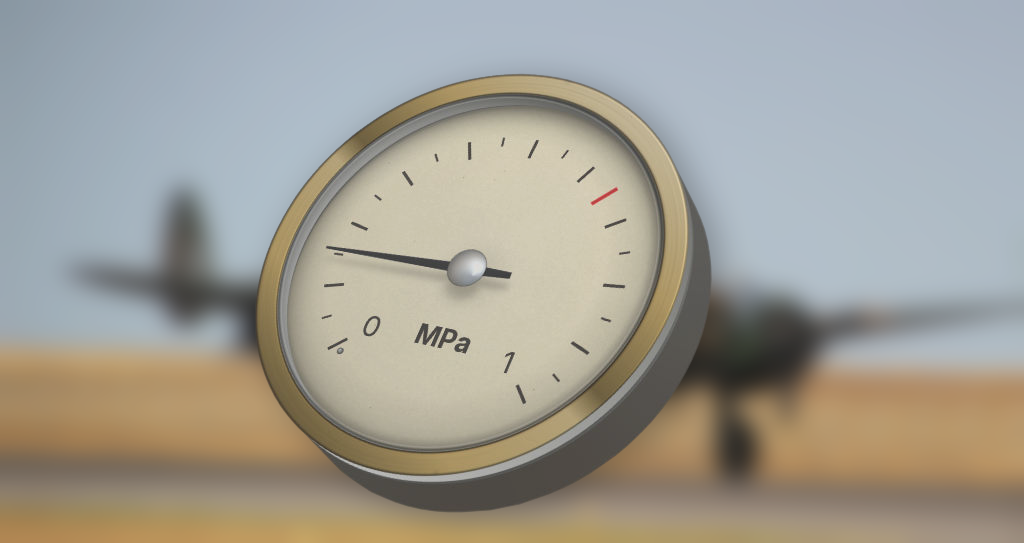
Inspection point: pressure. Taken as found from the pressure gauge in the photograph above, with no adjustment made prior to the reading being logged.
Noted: 0.15 MPa
